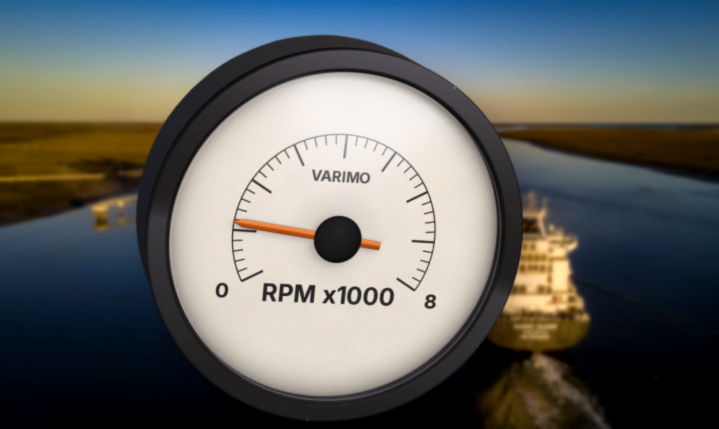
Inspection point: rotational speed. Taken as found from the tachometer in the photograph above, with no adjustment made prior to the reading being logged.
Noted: 1200 rpm
